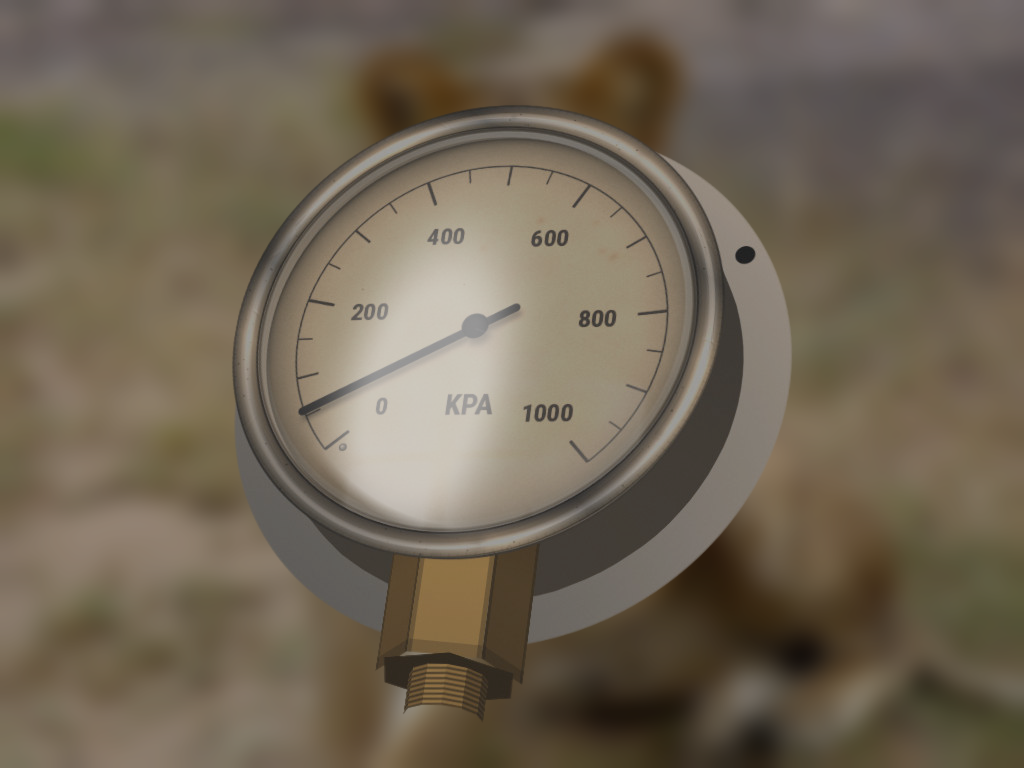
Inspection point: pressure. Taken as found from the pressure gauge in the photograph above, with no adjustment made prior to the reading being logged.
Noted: 50 kPa
